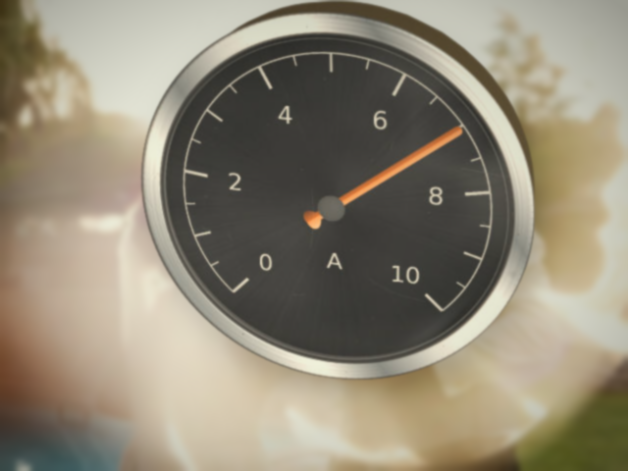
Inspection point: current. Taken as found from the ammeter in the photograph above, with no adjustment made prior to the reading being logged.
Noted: 7 A
